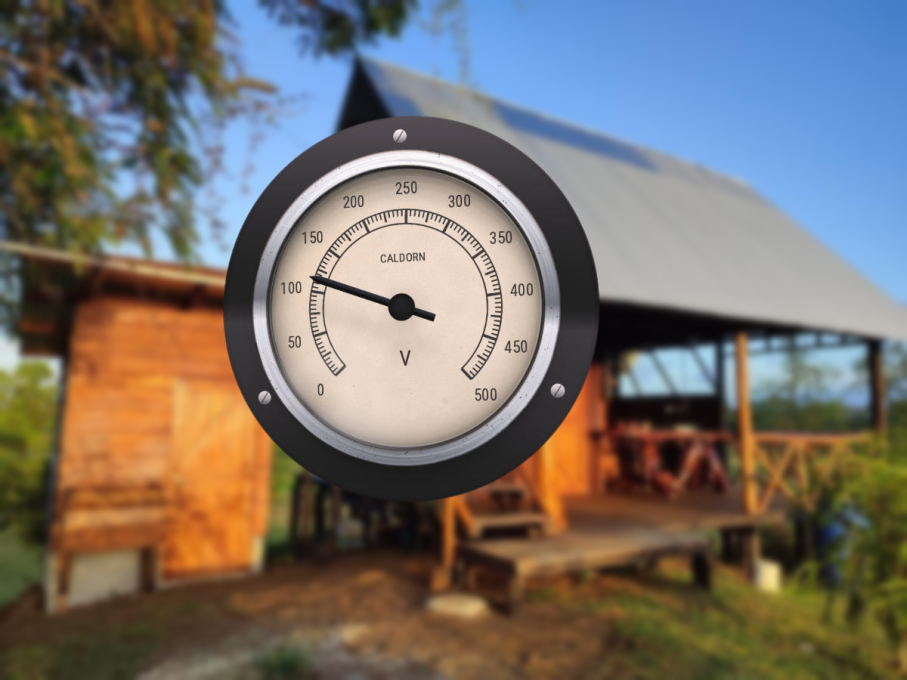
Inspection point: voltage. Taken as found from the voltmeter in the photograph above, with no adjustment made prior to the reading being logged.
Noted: 115 V
